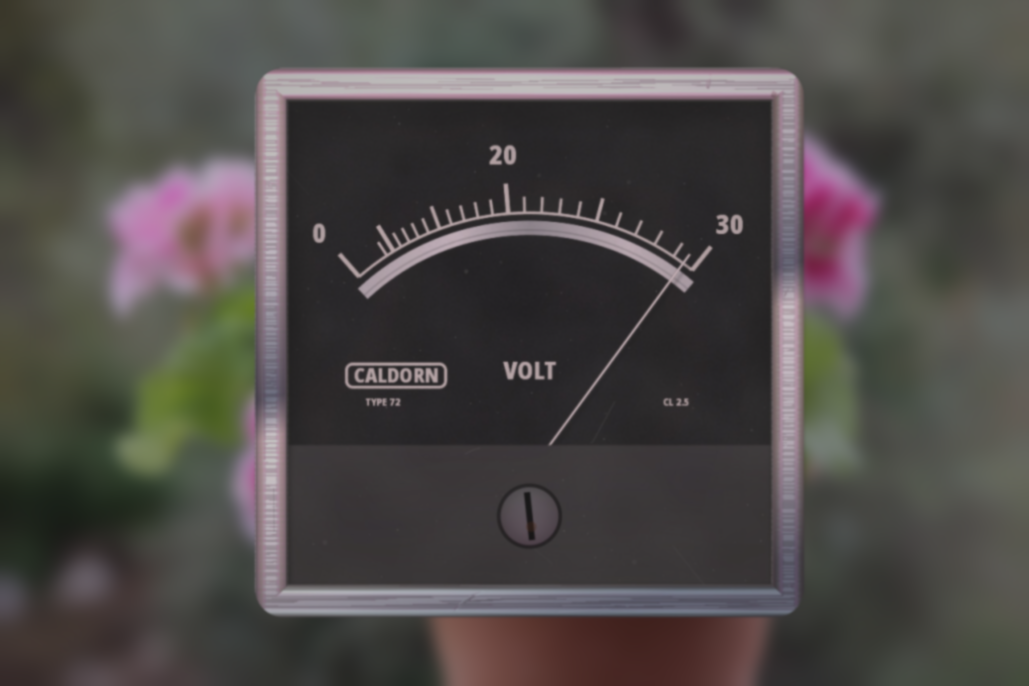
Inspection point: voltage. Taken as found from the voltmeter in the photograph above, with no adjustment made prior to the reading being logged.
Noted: 29.5 V
